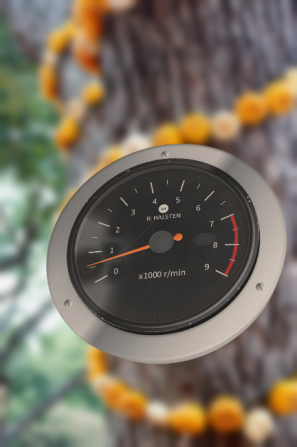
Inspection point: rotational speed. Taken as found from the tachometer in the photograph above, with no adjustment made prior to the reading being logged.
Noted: 500 rpm
